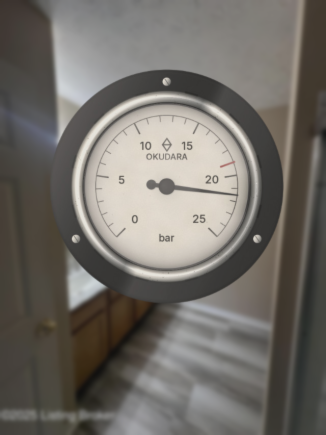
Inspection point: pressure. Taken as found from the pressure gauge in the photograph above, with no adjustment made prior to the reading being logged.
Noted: 21.5 bar
